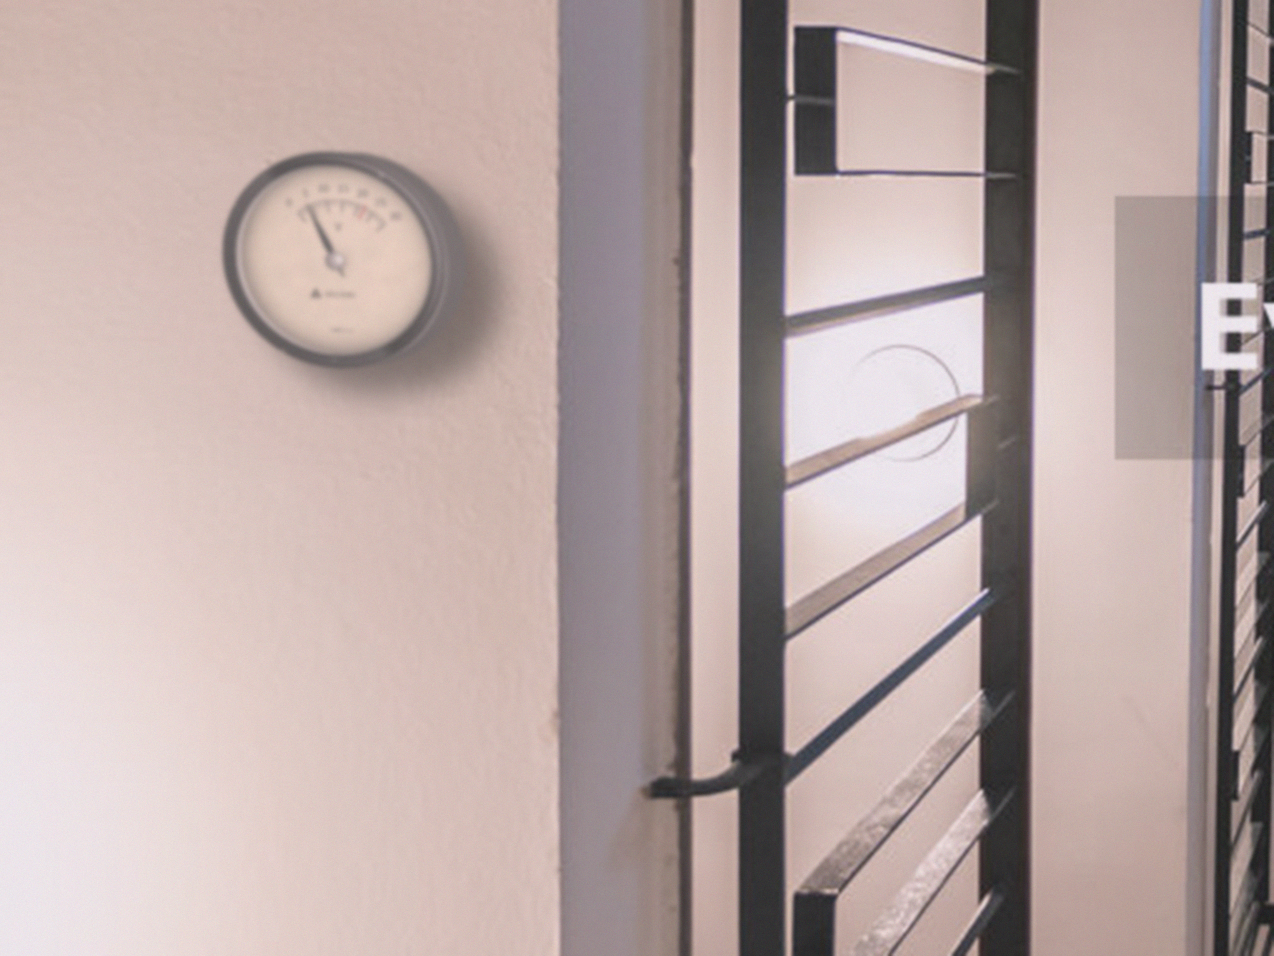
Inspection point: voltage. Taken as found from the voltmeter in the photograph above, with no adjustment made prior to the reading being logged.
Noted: 5 V
